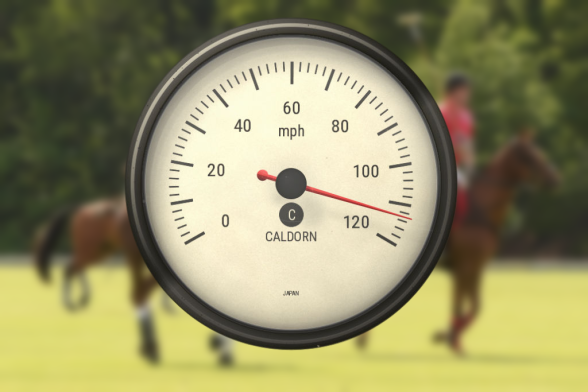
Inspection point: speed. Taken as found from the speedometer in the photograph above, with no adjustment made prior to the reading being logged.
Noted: 113 mph
